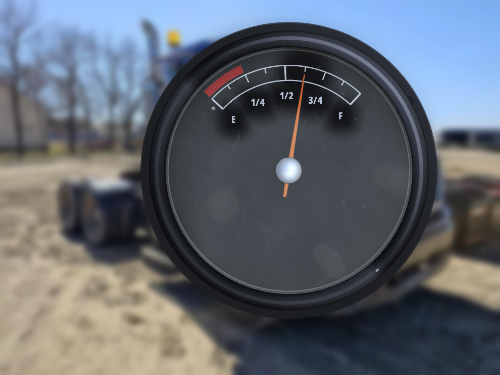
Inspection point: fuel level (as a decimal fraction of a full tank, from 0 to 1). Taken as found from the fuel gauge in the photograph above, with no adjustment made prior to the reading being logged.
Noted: 0.625
